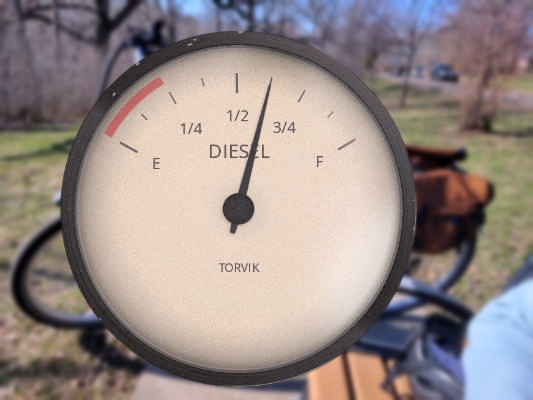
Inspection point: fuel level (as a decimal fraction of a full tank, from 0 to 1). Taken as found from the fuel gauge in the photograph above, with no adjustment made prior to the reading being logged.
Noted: 0.625
